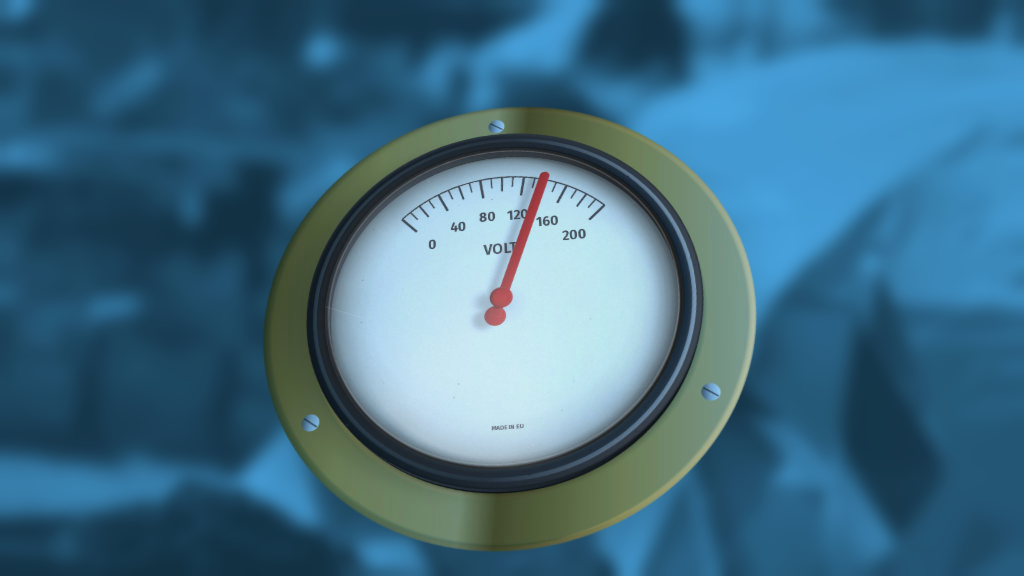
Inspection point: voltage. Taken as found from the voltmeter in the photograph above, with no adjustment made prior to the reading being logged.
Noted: 140 V
